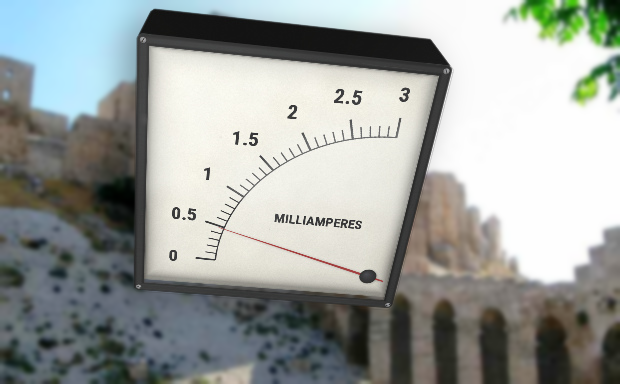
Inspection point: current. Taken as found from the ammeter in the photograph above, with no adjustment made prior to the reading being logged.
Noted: 0.5 mA
